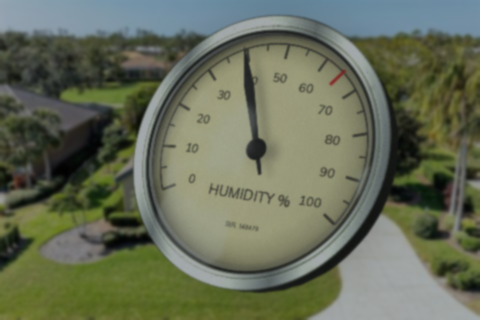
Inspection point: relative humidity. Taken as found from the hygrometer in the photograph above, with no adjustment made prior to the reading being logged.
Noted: 40 %
